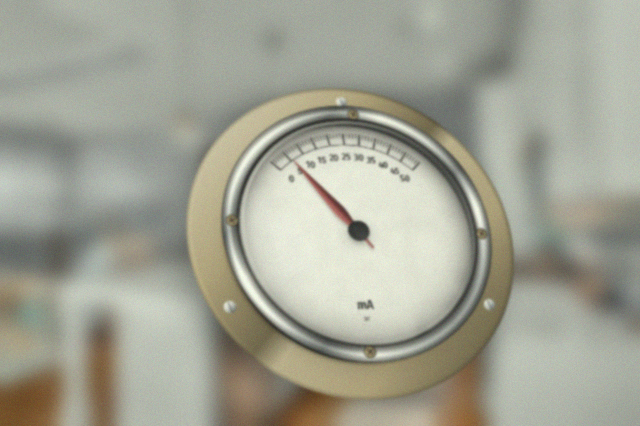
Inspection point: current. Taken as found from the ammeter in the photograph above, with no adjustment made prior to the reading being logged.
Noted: 5 mA
